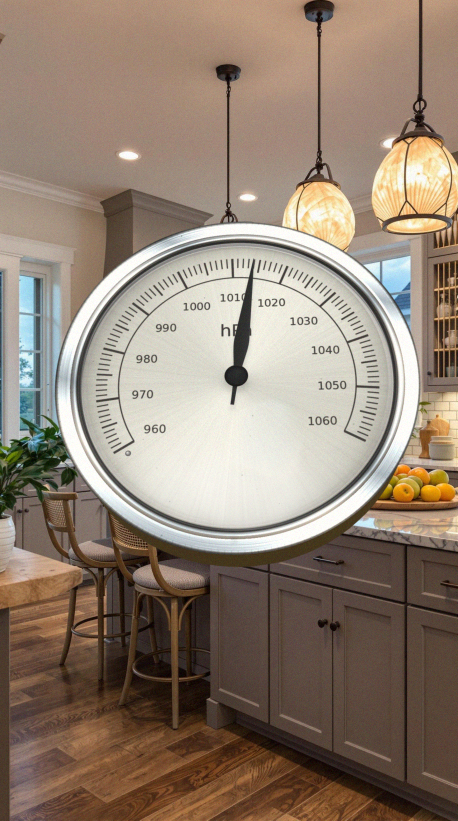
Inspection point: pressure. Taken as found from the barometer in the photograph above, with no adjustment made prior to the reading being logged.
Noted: 1014 hPa
